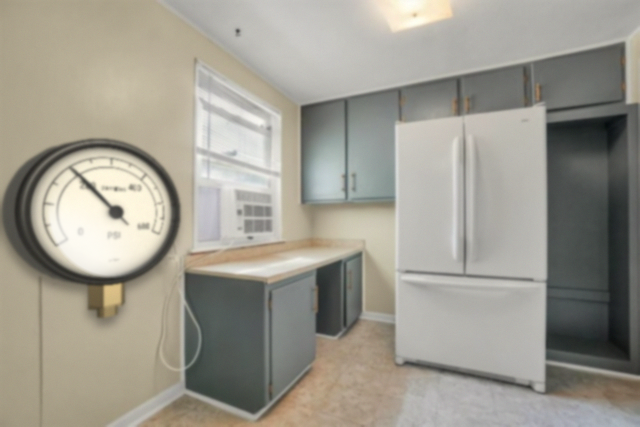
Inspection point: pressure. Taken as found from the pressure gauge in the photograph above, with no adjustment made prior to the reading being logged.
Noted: 200 psi
